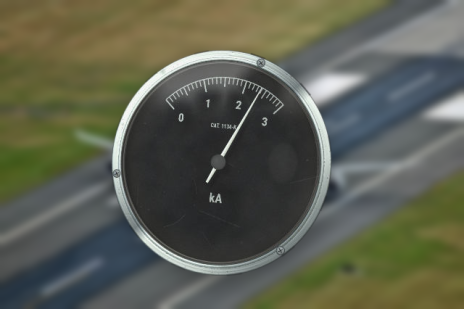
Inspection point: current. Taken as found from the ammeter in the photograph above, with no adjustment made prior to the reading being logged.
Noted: 2.4 kA
